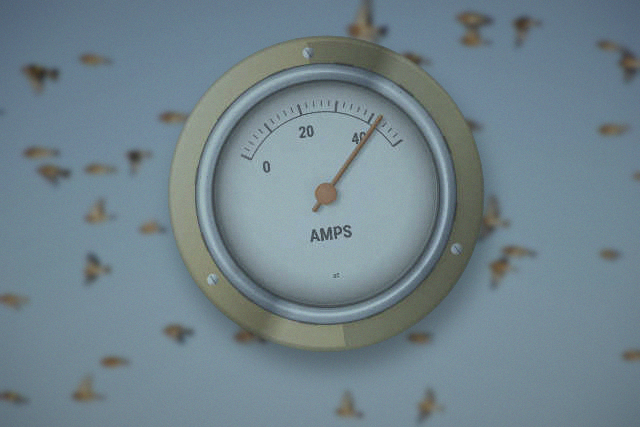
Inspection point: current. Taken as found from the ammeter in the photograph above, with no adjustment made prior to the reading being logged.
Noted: 42 A
